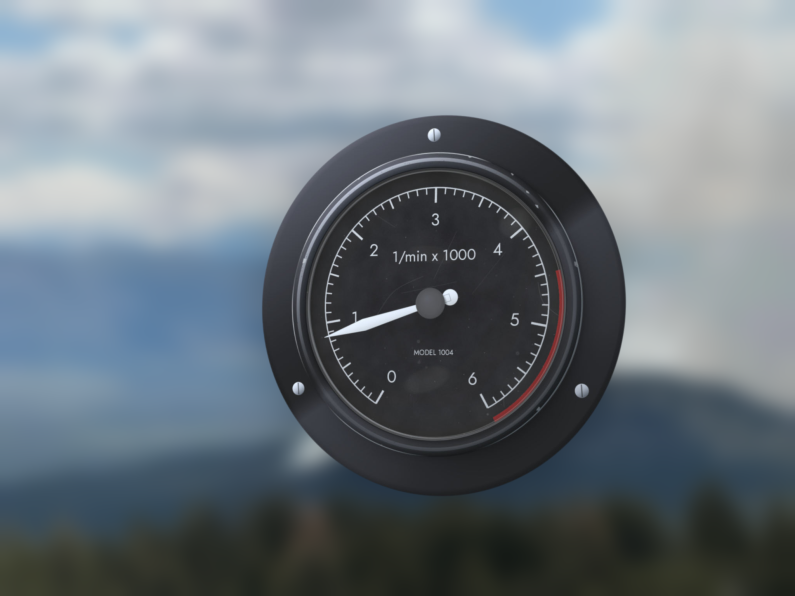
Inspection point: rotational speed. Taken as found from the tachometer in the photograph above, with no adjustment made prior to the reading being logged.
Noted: 850 rpm
